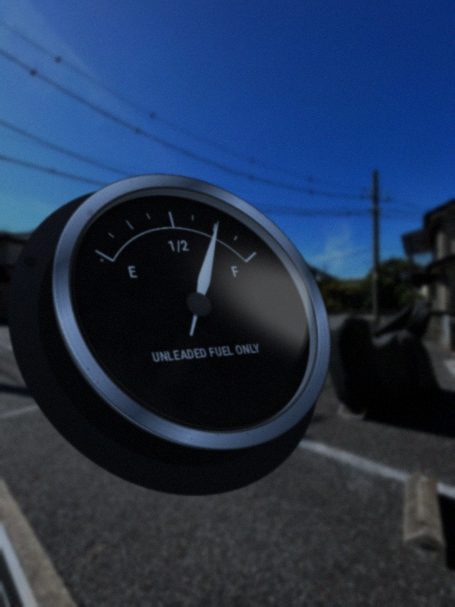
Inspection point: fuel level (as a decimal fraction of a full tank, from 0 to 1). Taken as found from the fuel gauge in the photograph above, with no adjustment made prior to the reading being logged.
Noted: 0.75
